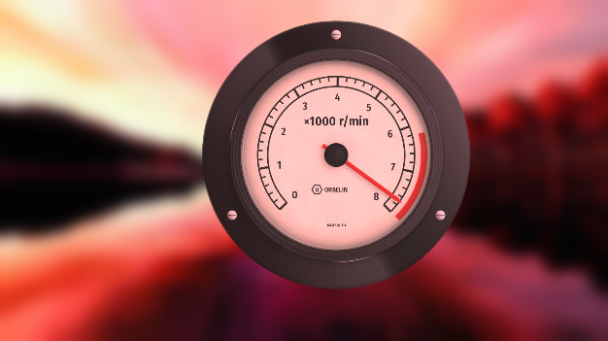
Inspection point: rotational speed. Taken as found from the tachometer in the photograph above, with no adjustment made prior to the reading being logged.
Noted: 7700 rpm
